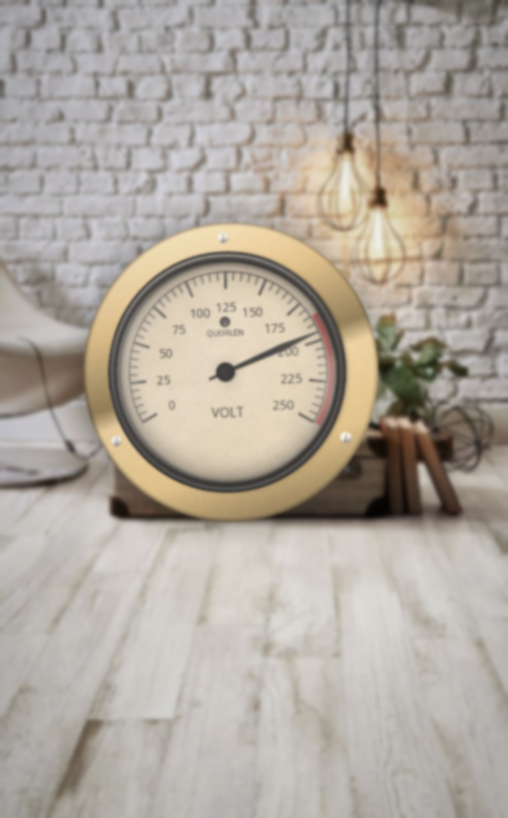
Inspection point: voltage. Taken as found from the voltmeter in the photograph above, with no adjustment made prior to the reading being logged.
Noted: 195 V
